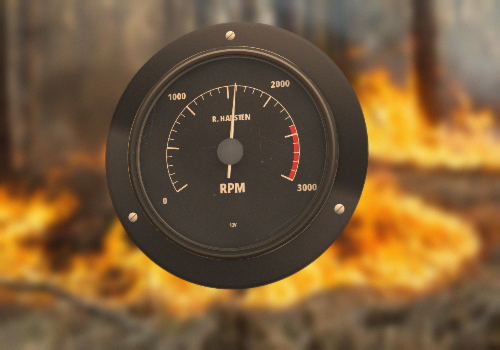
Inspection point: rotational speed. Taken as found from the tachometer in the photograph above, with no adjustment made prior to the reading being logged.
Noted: 1600 rpm
